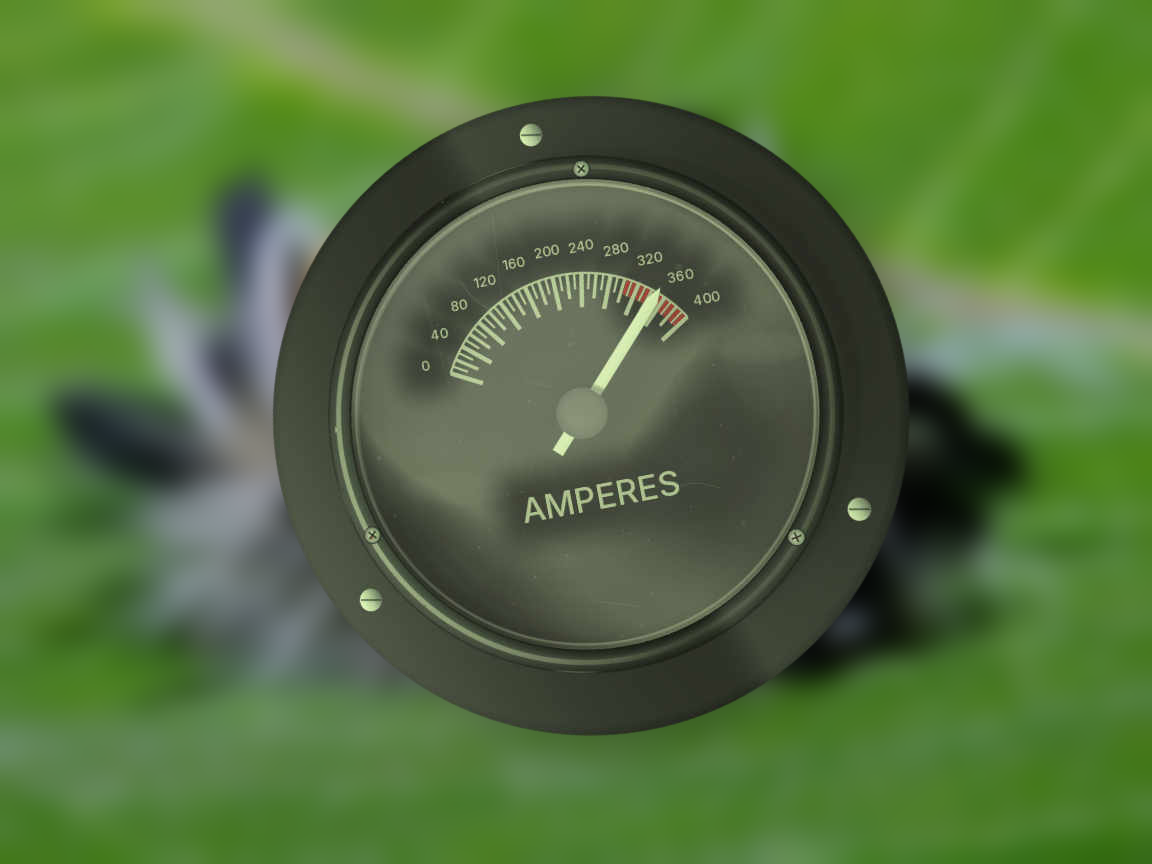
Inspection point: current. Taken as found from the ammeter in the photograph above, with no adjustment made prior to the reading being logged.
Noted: 350 A
